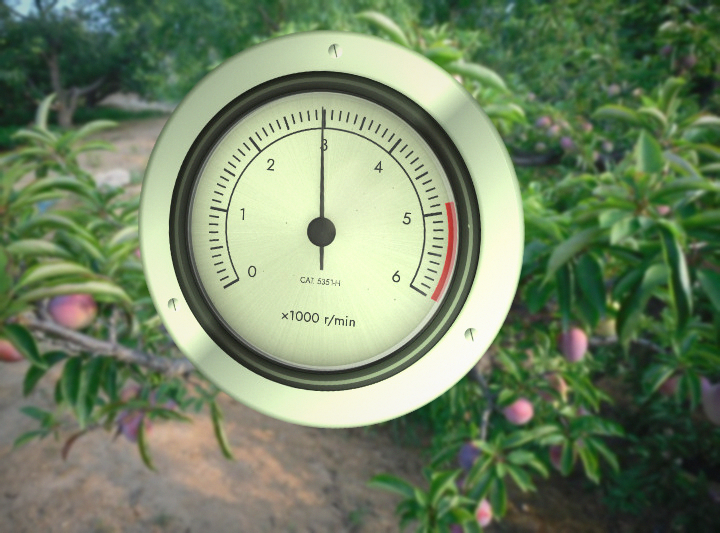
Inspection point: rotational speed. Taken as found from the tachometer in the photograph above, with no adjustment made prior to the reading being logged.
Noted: 3000 rpm
